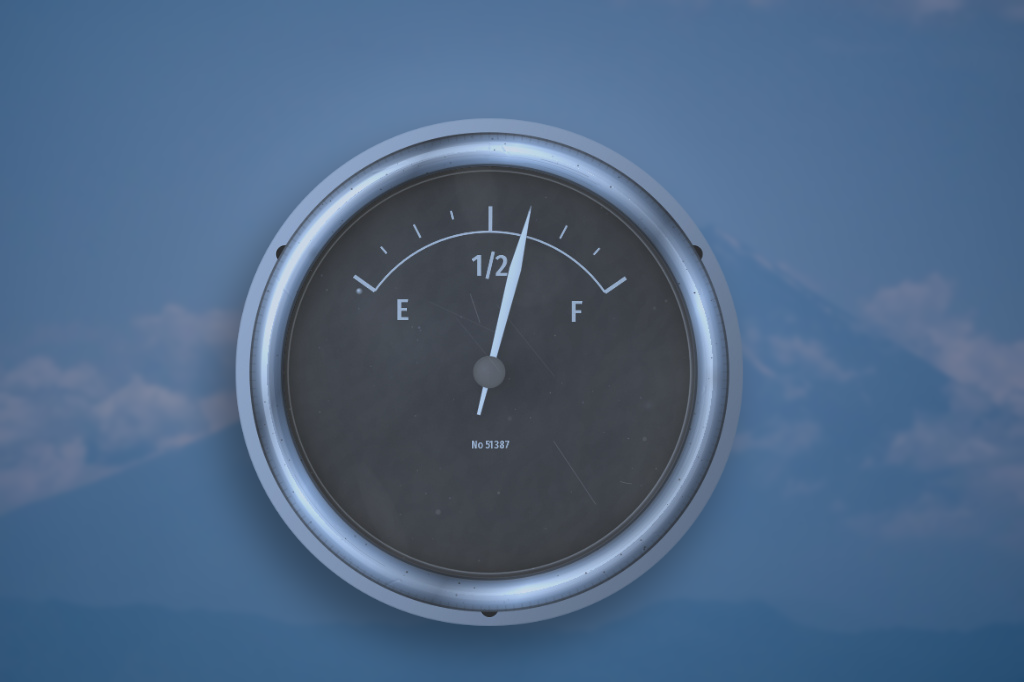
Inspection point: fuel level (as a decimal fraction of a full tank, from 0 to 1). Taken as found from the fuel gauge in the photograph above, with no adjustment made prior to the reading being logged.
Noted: 0.625
